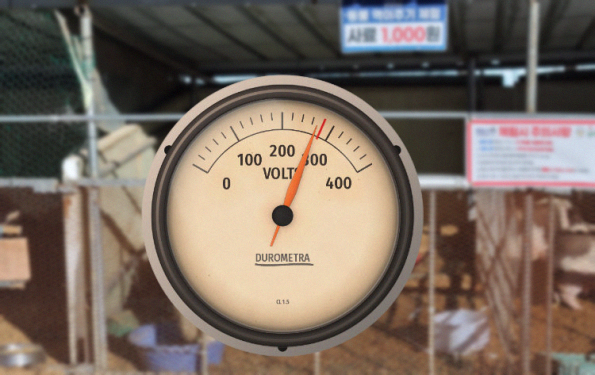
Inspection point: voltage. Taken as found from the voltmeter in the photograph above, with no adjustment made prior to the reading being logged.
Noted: 270 V
